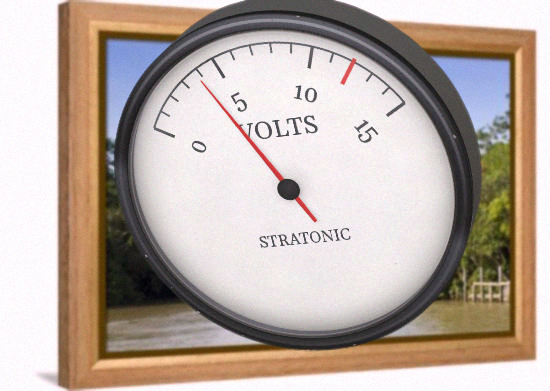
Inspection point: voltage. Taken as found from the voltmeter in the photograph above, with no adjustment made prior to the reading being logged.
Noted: 4 V
